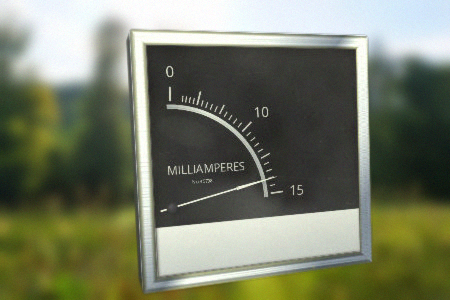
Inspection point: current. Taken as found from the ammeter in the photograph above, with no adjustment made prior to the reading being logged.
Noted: 14 mA
